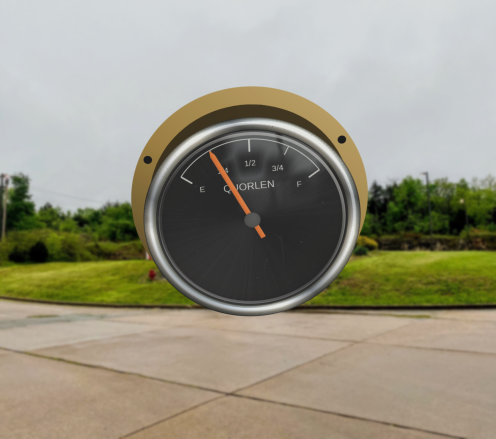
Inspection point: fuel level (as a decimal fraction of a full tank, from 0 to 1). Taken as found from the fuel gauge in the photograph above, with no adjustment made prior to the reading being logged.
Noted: 0.25
